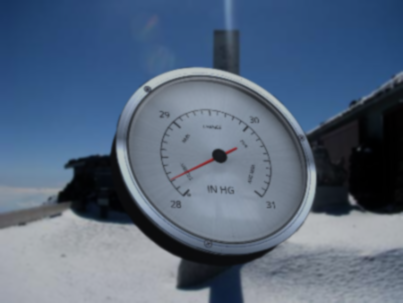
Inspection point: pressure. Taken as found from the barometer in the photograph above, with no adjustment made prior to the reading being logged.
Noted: 28.2 inHg
